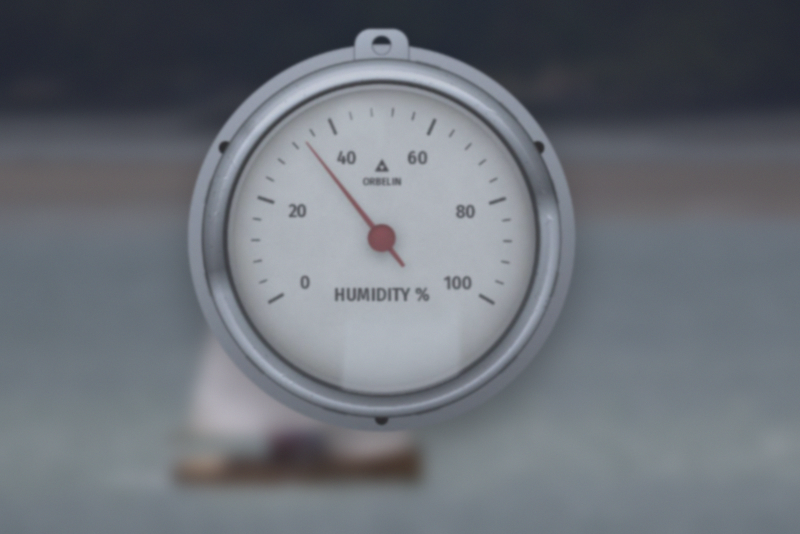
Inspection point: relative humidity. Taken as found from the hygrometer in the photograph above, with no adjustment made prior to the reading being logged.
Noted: 34 %
